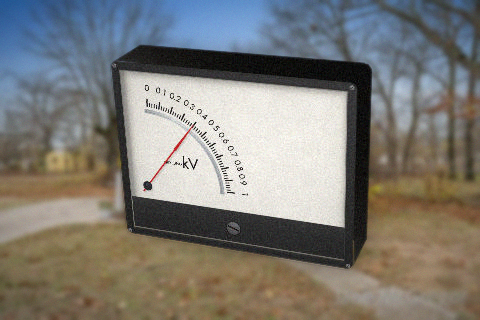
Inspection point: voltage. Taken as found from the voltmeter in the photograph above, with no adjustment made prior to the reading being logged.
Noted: 0.4 kV
